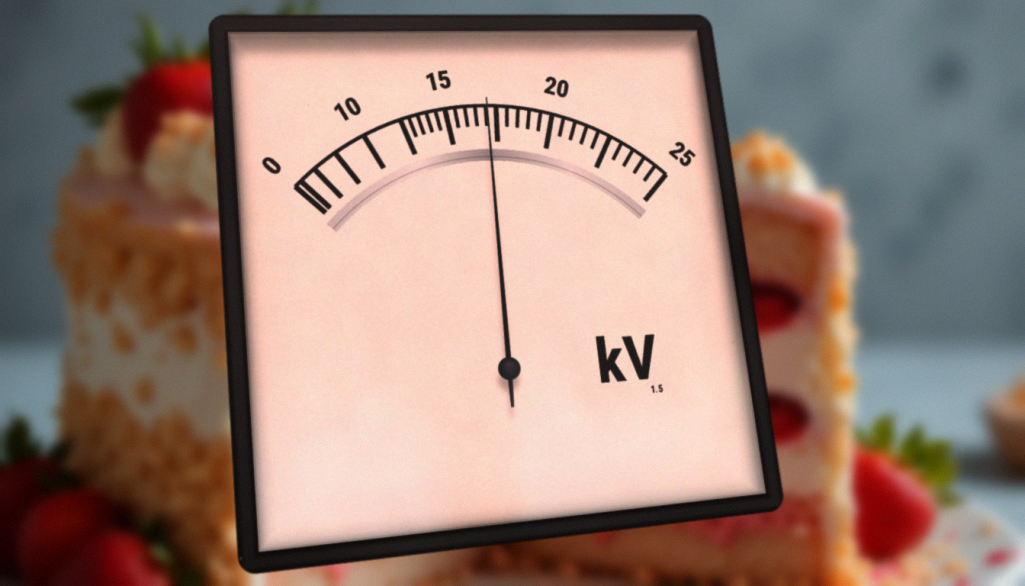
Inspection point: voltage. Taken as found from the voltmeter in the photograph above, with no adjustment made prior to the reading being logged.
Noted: 17 kV
